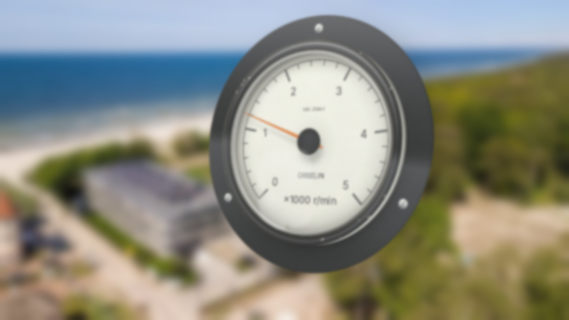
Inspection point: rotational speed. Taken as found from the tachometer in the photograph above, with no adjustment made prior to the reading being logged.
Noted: 1200 rpm
